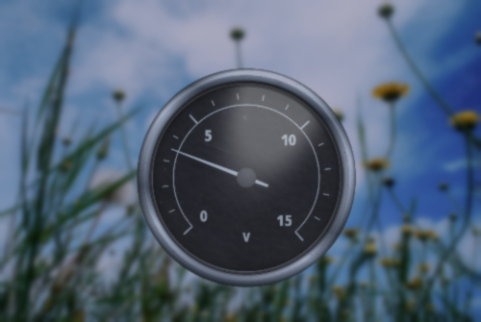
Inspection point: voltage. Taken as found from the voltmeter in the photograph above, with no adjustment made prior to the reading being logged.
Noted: 3.5 V
